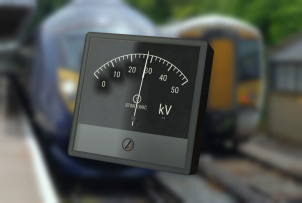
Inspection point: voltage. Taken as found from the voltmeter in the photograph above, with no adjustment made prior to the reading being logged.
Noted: 28 kV
